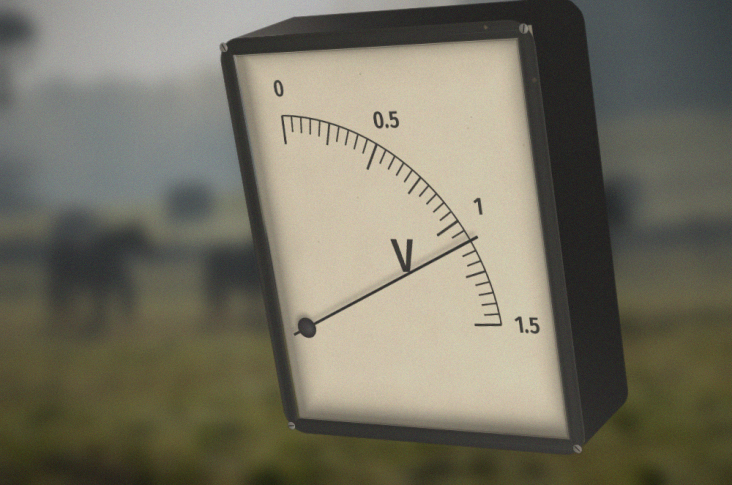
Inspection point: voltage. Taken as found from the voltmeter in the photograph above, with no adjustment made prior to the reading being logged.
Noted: 1.1 V
